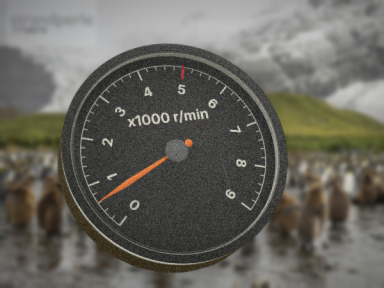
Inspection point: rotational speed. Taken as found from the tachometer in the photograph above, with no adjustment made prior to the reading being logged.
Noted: 600 rpm
